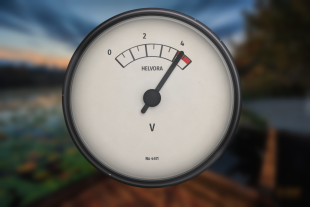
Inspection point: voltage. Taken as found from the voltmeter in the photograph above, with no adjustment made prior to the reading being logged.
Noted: 4.25 V
